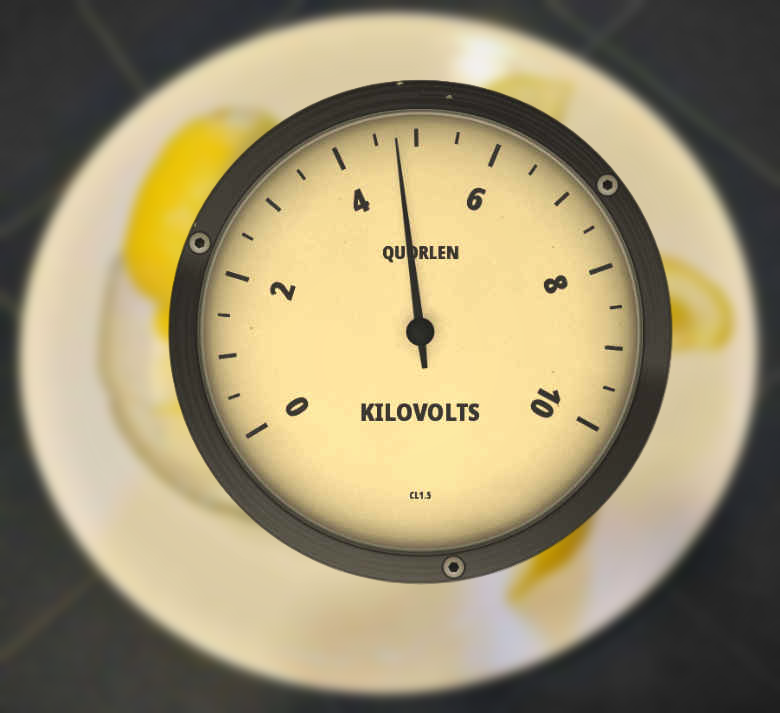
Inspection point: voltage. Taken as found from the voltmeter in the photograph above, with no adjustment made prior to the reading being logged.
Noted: 4.75 kV
